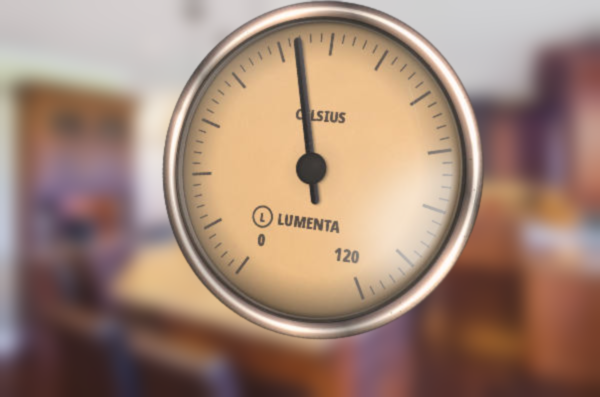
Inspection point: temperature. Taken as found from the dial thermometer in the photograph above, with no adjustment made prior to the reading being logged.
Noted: 54 °C
